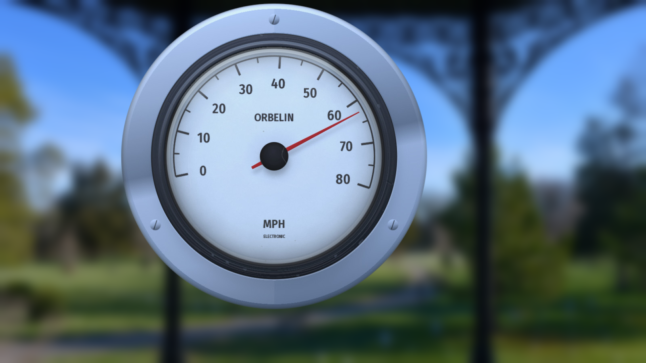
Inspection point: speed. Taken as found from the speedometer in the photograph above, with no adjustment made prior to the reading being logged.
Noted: 62.5 mph
